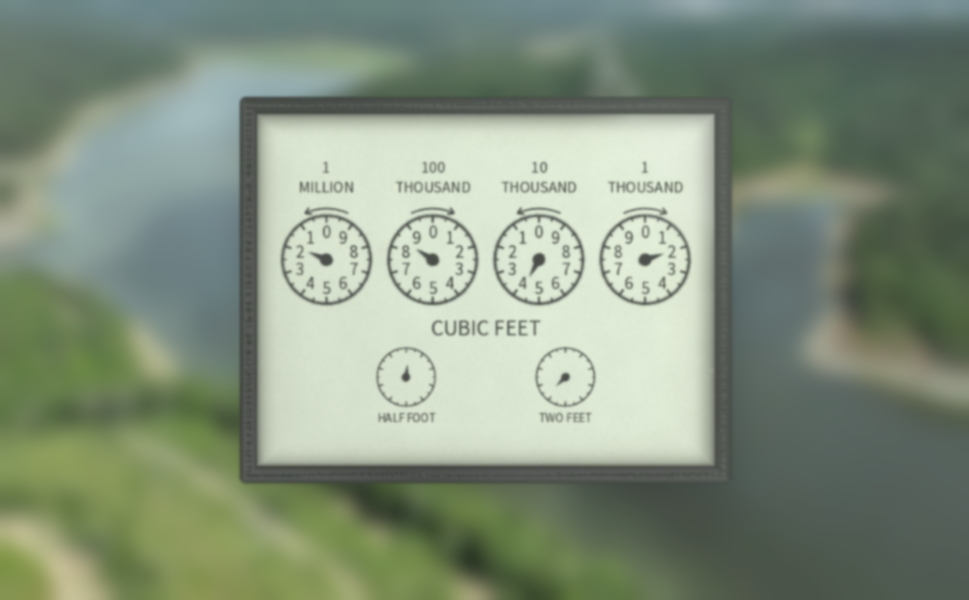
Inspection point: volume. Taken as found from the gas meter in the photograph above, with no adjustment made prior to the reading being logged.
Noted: 184200 ft³
